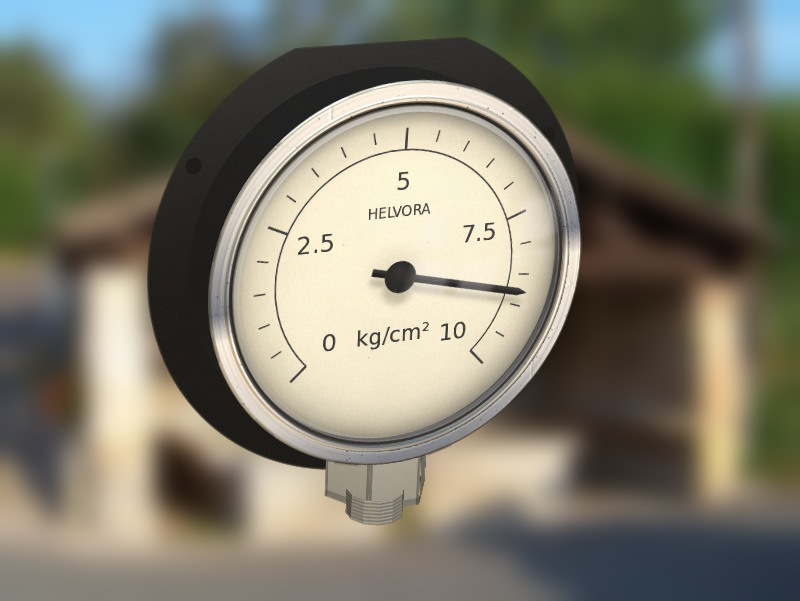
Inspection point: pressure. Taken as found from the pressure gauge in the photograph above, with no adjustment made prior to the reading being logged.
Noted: 8.75 kg/cm²
